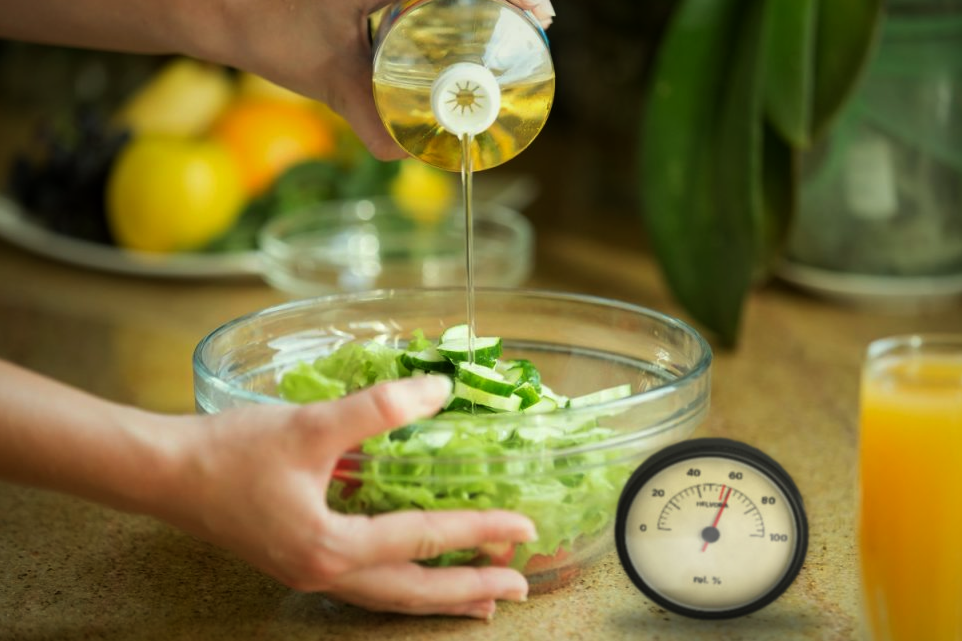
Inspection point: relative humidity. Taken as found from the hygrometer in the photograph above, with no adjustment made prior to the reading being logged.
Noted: 60 %
